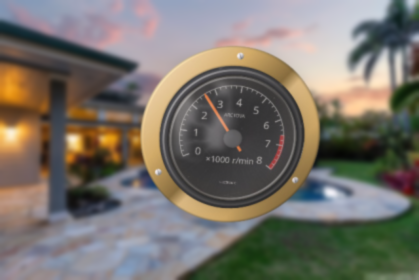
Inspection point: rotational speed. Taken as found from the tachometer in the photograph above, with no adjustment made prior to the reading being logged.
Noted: 2600 rpm
